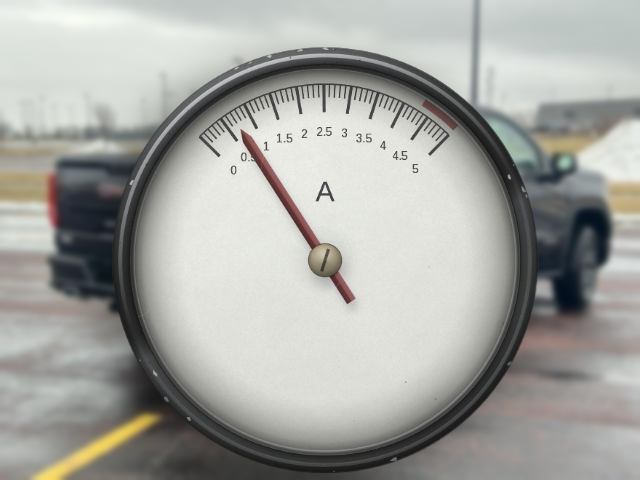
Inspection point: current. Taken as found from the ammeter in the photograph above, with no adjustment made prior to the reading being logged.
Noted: 0.7 A
